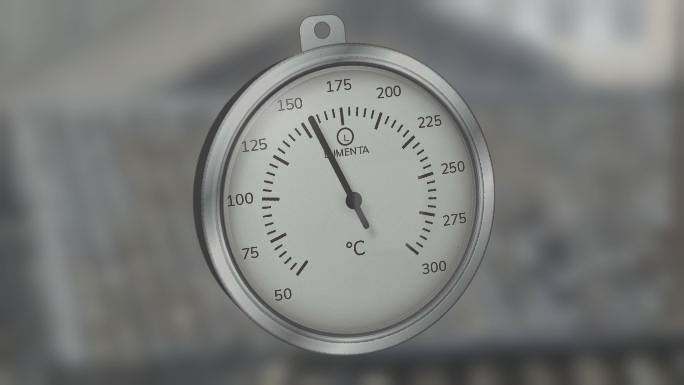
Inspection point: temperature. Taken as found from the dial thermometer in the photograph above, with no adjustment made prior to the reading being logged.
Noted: 155 °C
